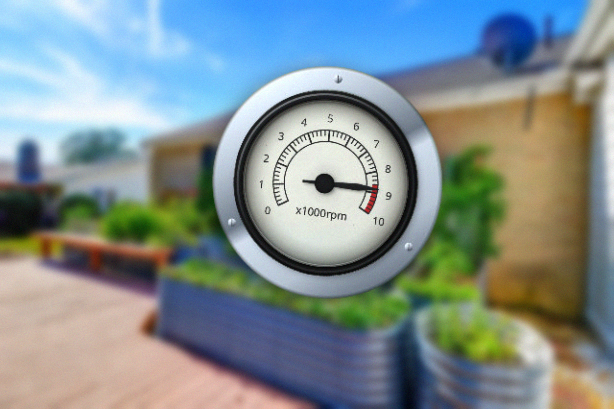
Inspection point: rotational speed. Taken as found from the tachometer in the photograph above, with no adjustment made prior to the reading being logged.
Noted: 8800 rpm
